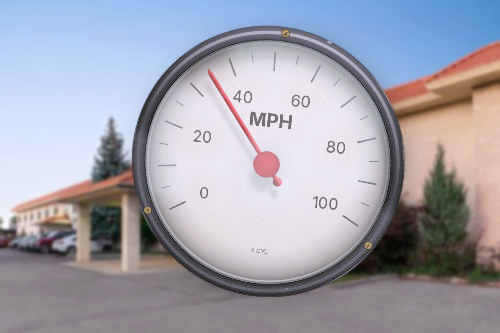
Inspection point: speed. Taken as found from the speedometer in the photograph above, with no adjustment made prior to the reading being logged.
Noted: 35 mph
